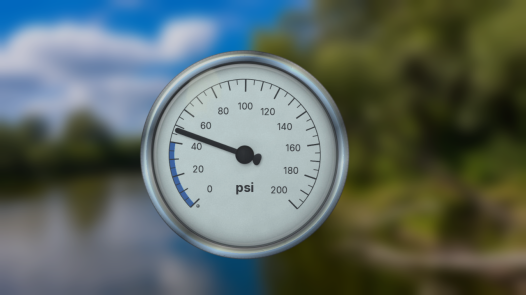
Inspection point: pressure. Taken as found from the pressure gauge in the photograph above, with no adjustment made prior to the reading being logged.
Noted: 47.5 psi
